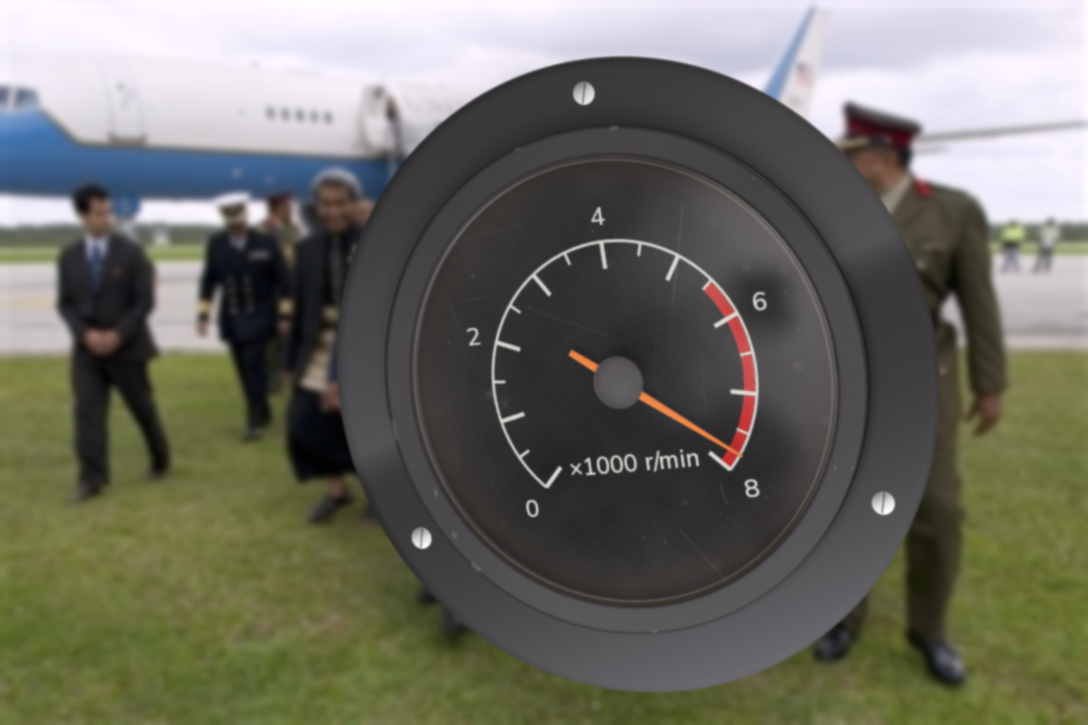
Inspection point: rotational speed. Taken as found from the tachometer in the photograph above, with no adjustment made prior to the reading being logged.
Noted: 7750 rpm
